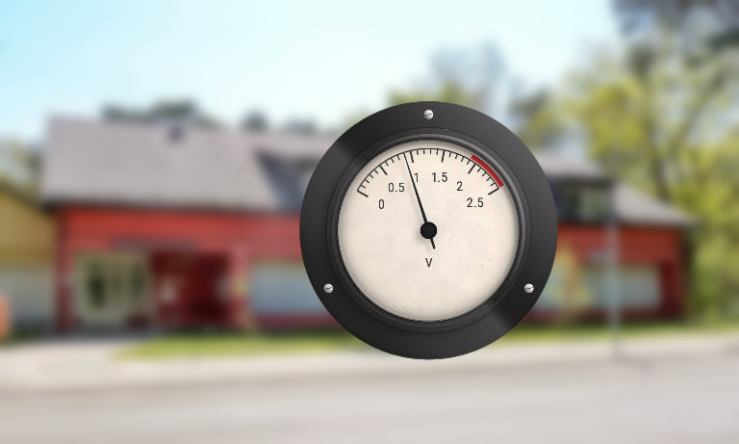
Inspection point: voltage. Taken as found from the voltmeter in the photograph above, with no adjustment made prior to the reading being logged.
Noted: 0.9 V
